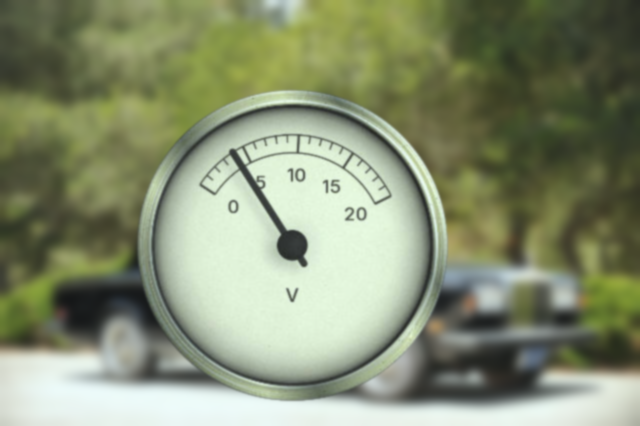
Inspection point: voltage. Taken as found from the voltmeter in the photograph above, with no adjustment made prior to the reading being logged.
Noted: 4 V
